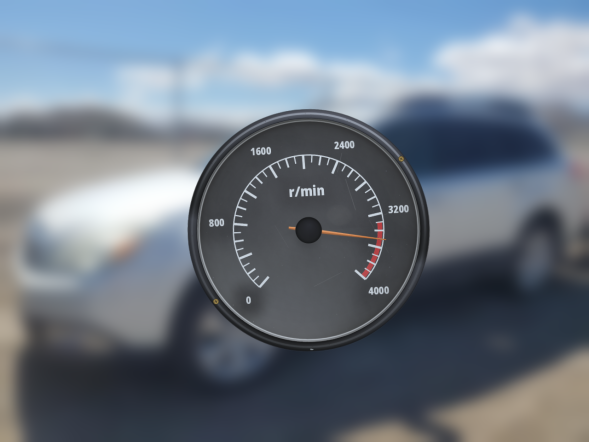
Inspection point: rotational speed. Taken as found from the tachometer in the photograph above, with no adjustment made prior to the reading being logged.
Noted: 3500 rpm
